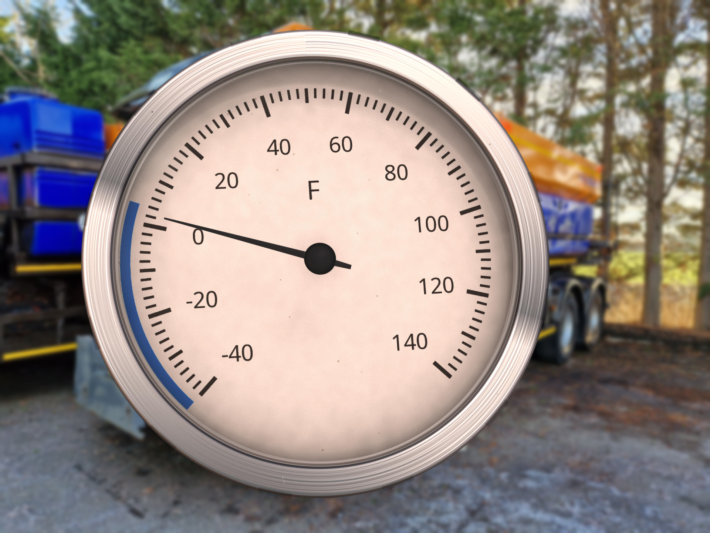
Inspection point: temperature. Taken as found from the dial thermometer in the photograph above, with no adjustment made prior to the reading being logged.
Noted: 2 °F
